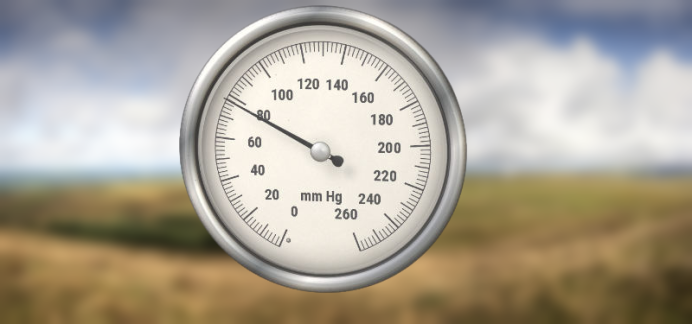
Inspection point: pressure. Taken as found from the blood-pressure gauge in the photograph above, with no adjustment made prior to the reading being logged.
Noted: 78 mmHg
